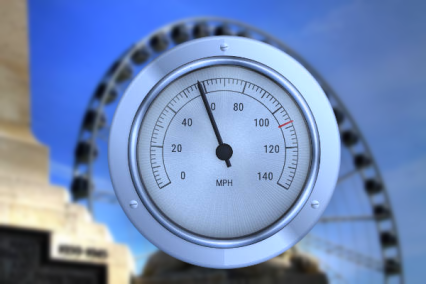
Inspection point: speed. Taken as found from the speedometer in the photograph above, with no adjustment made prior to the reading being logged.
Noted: 58 mph
